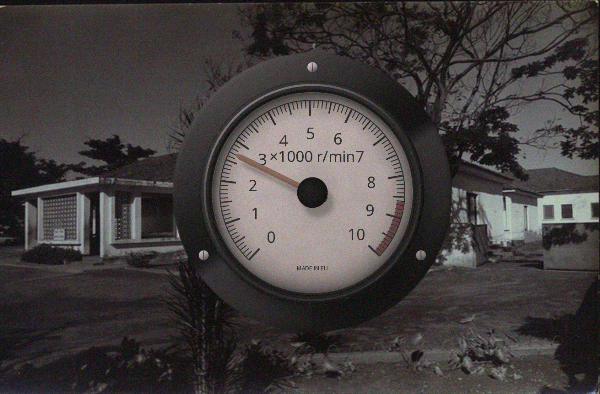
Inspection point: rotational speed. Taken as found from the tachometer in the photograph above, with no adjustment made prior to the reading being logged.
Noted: 2700 rpm
